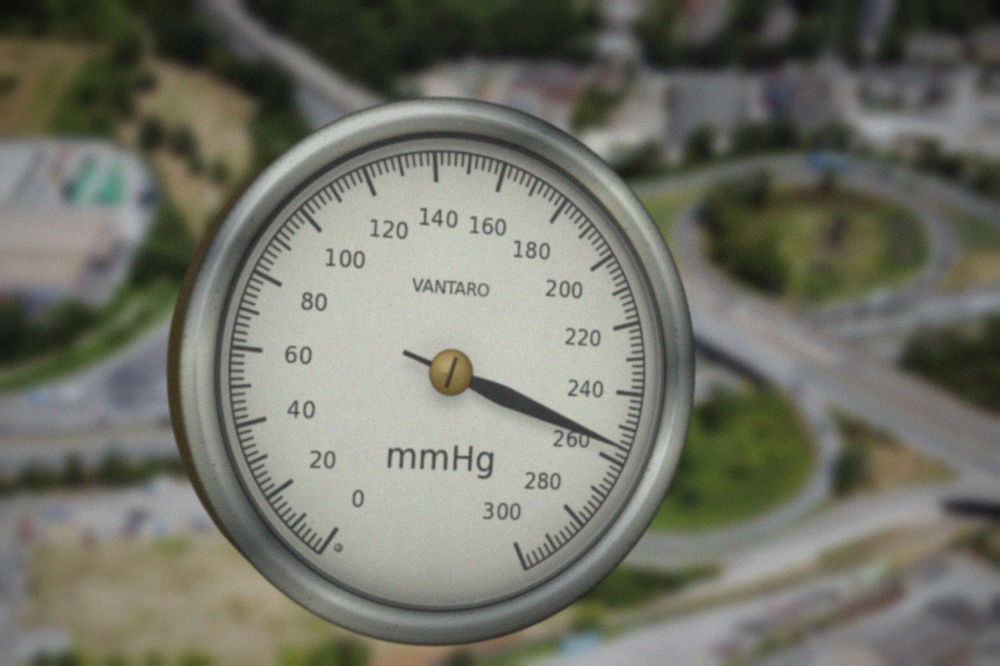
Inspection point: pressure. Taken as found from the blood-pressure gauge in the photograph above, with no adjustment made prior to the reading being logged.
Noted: 256 mmHg
